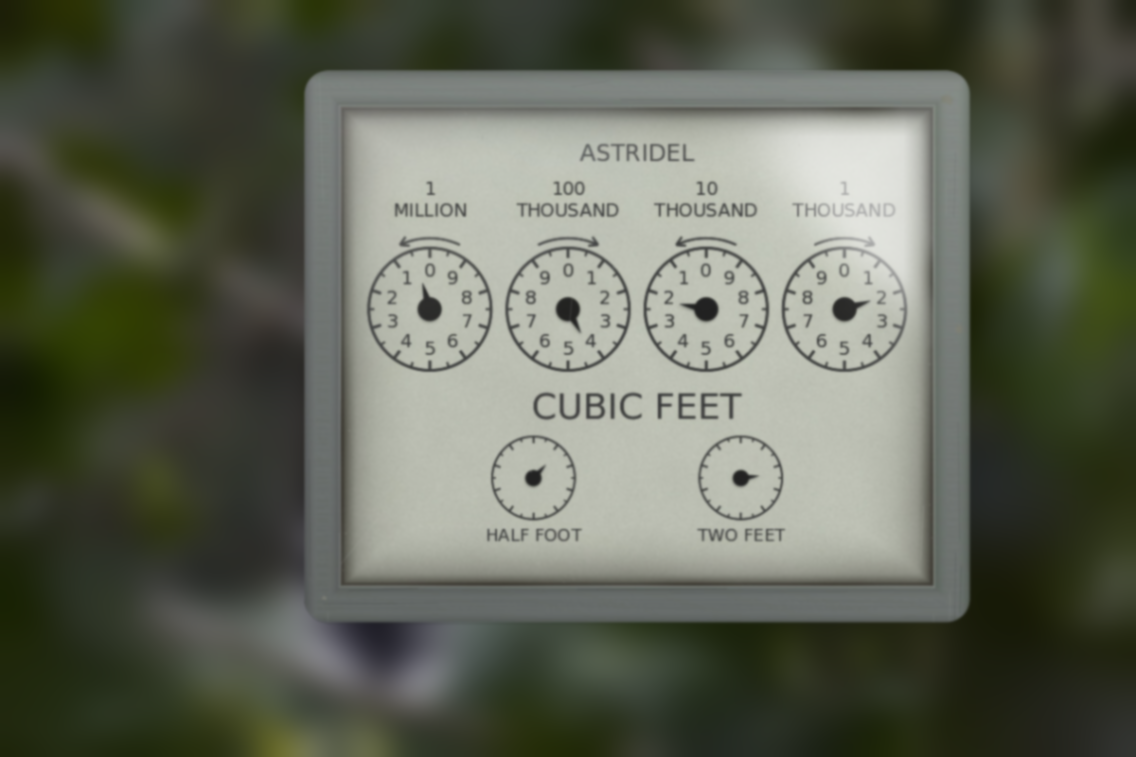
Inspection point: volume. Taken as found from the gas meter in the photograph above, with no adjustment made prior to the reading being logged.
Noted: 42200 ft³
